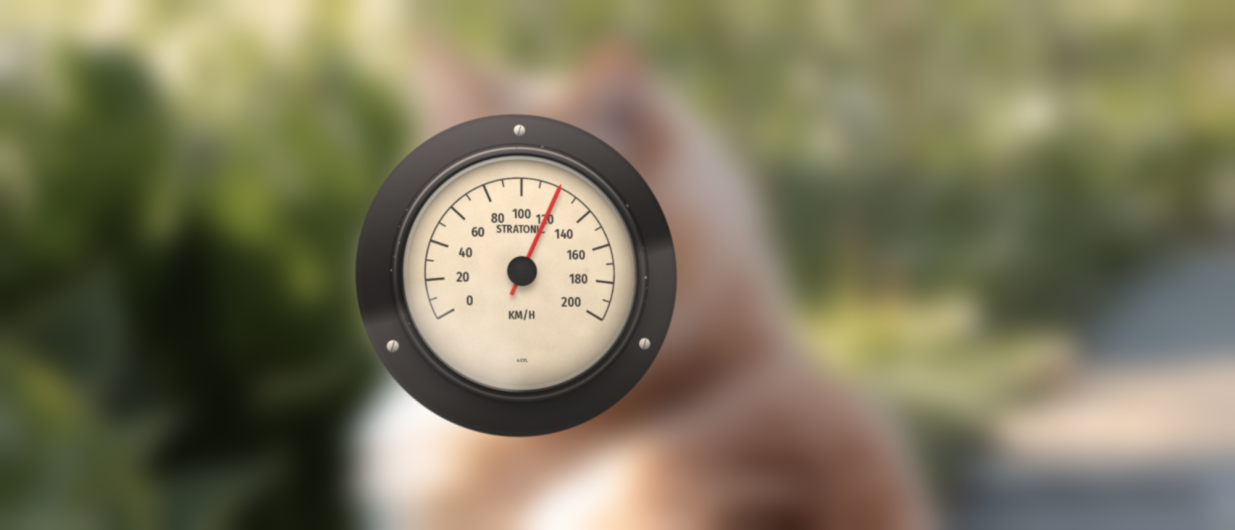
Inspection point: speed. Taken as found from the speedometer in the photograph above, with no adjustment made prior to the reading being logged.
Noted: 120 km/h
